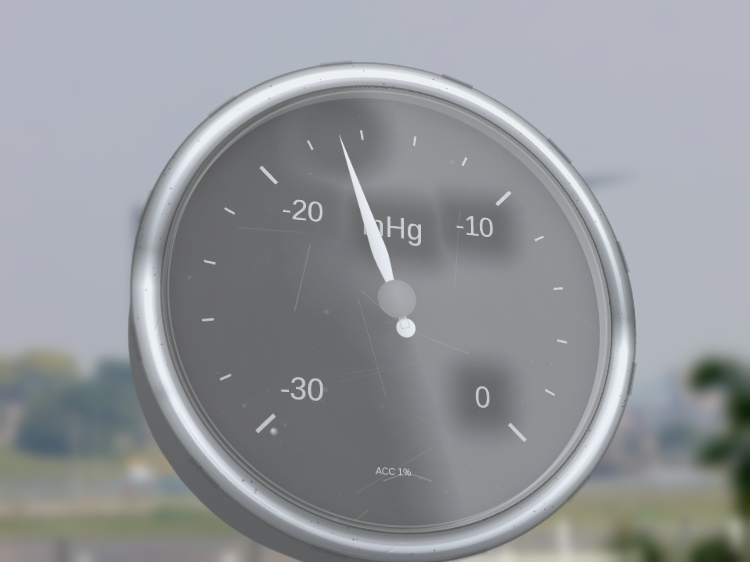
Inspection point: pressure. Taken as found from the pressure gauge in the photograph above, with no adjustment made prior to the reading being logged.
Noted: -17 inHg
